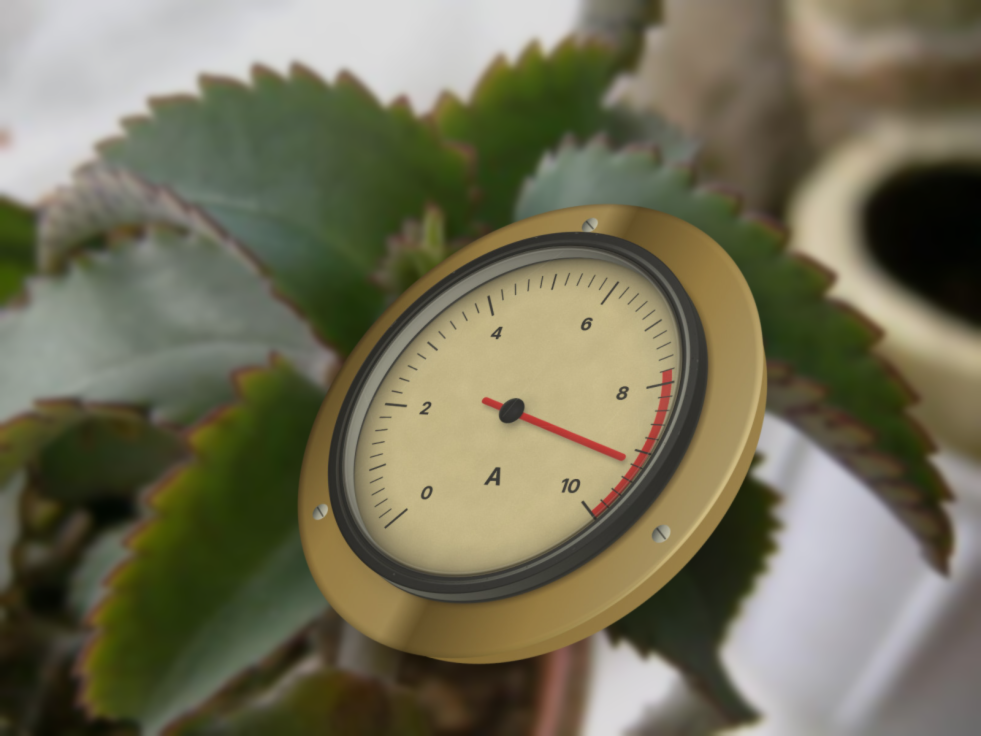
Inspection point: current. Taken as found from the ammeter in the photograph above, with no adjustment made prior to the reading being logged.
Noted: 9.2 A
